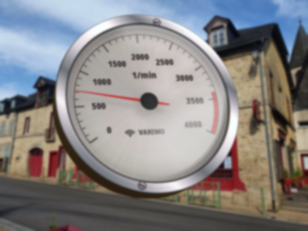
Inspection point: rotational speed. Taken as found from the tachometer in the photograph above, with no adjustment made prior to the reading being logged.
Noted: 700 rpm
